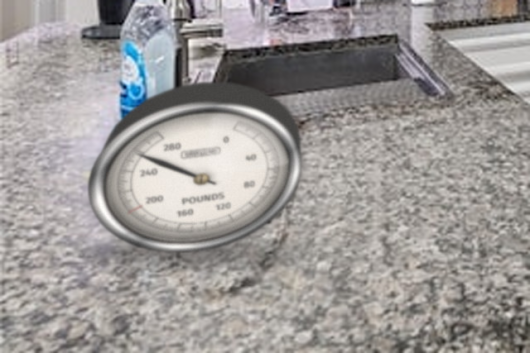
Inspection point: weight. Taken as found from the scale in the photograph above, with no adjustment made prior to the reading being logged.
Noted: 260 lb
